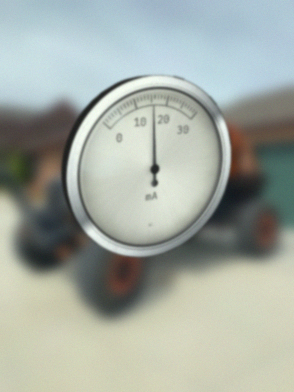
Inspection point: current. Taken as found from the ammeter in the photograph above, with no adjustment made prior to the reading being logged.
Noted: 15 mA
